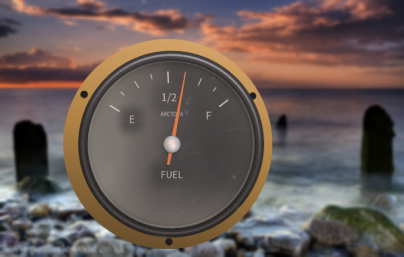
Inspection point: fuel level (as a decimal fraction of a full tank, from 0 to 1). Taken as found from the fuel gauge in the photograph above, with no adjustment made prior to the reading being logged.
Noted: 0.625
